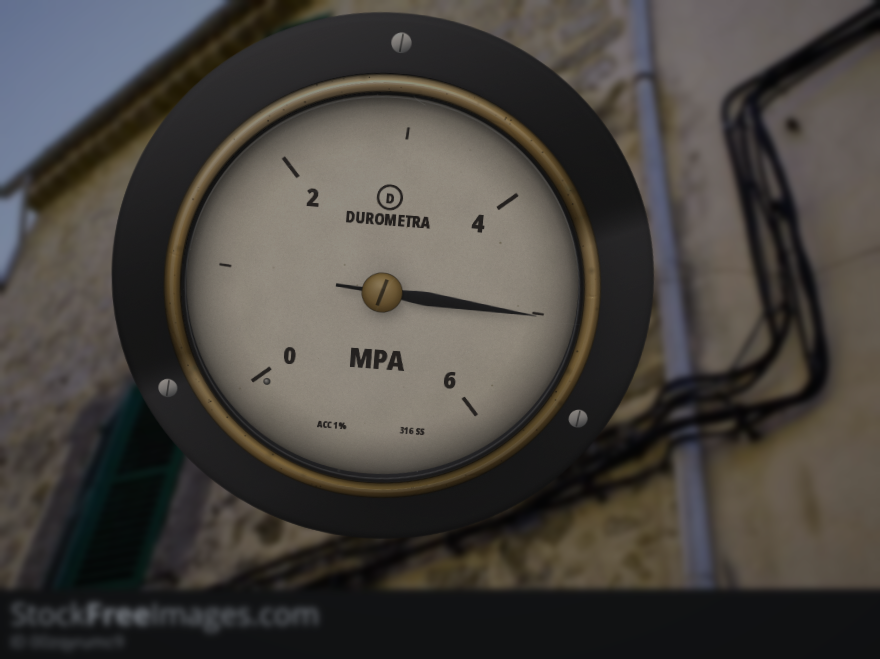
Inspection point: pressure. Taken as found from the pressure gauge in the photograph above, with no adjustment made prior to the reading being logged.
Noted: 5 MPa
